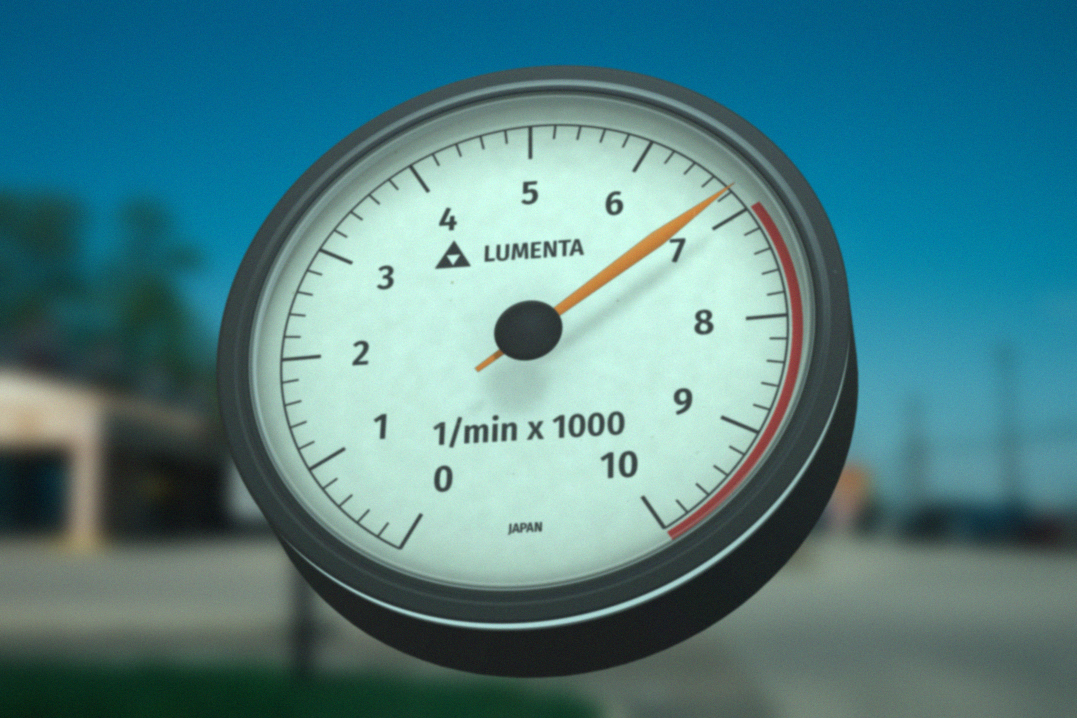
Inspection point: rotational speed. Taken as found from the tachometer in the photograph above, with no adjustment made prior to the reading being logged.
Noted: 6800 rpm
